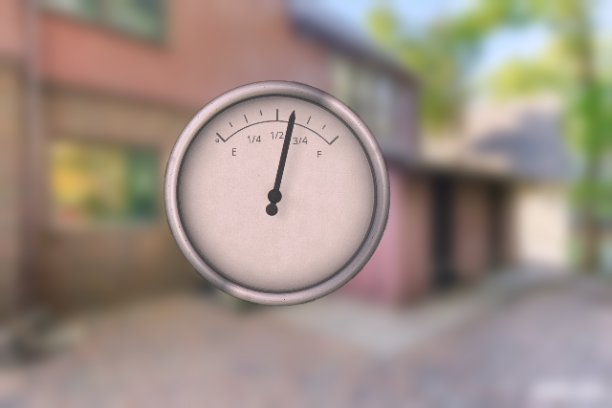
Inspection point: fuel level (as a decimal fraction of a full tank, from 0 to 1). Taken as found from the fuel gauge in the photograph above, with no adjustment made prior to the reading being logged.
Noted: 0.625
